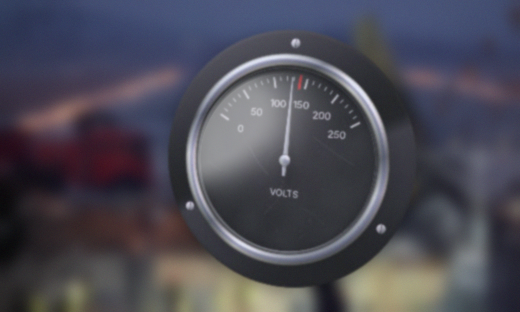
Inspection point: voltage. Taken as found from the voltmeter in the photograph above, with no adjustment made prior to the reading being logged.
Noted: 130 V
